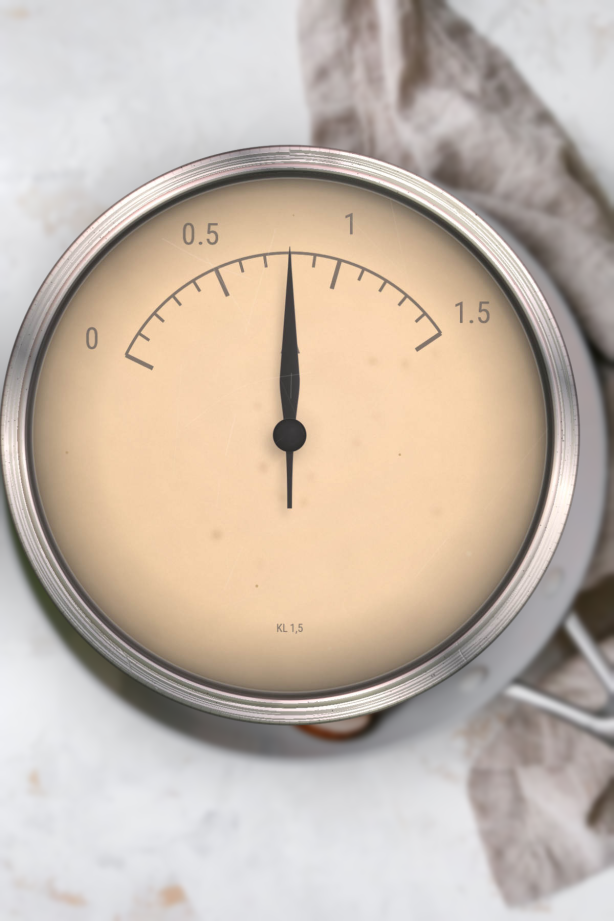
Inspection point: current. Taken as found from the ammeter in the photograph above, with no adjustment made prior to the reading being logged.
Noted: 0.8 A
